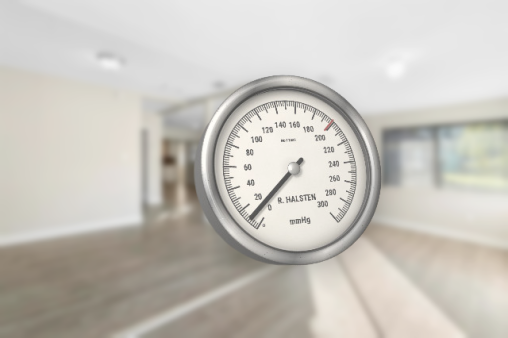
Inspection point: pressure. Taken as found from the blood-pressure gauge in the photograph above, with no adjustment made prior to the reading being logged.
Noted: 10 mmHg
